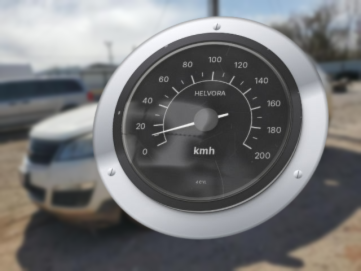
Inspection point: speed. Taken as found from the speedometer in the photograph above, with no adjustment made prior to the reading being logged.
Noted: 10 km/h
